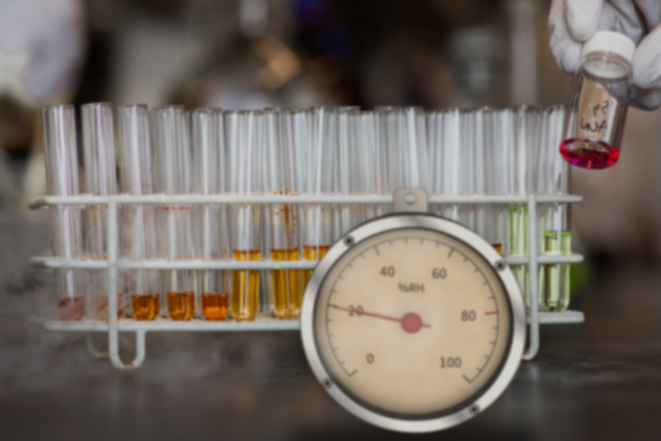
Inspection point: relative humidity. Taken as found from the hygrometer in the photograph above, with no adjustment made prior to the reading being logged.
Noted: 20 %
